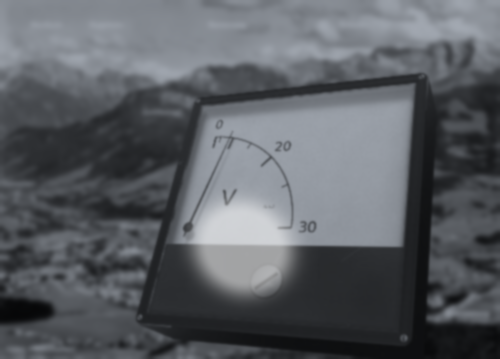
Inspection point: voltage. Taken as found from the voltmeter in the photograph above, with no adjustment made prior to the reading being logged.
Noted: 10 V
